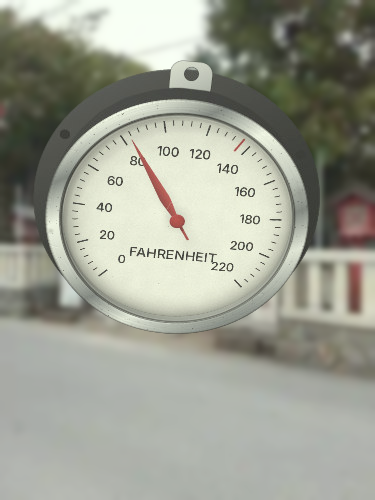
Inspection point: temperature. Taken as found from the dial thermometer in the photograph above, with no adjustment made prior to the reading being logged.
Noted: 84 °F
